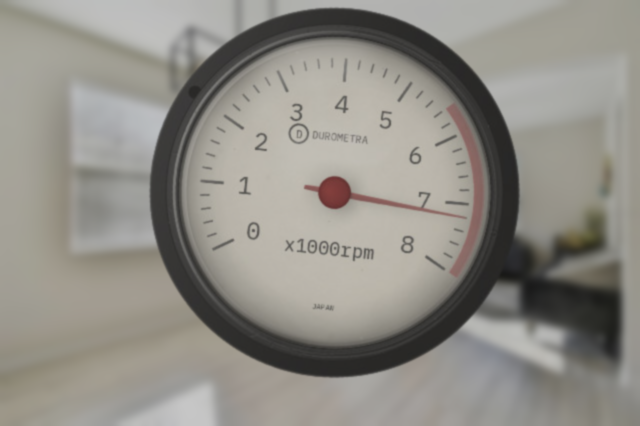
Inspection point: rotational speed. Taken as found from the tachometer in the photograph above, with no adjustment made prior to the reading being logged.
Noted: 7200 rpm
